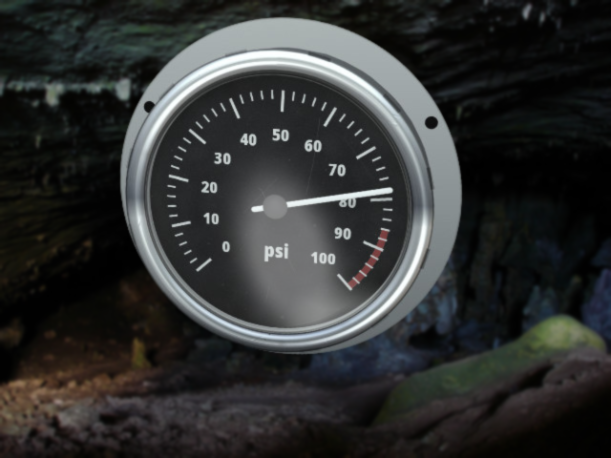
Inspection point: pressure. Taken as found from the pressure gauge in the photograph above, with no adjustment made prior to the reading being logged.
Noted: 78 psi
